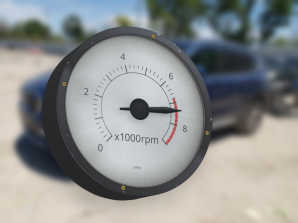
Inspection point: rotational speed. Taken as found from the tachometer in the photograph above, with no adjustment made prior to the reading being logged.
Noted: 7400 rpm
